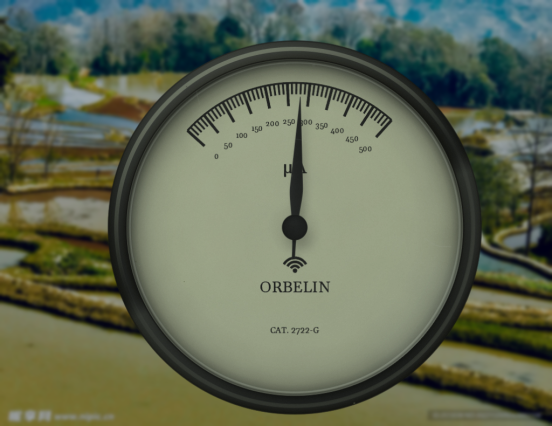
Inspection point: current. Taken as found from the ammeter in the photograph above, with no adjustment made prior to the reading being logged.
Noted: 280 µA
